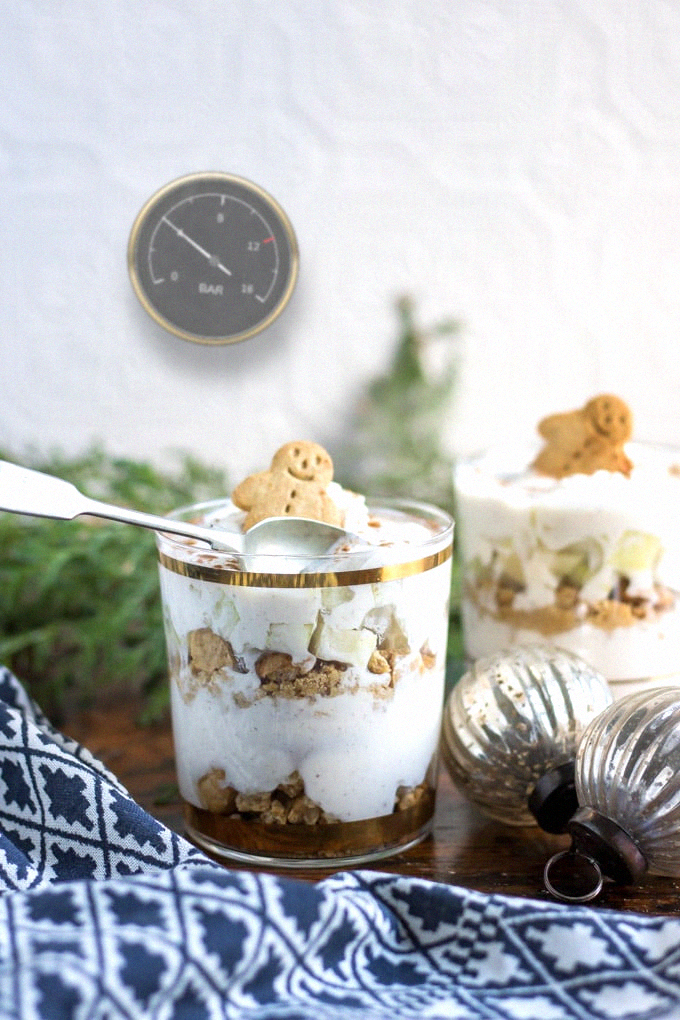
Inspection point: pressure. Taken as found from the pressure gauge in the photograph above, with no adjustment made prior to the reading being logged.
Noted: 4 bar
